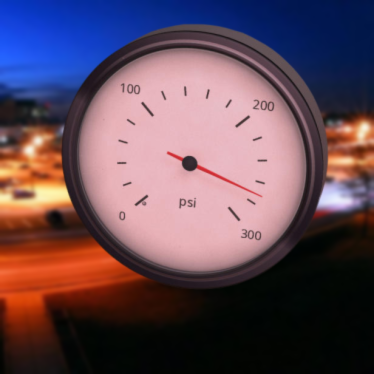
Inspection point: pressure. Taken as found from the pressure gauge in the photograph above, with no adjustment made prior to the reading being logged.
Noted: 270 psi
